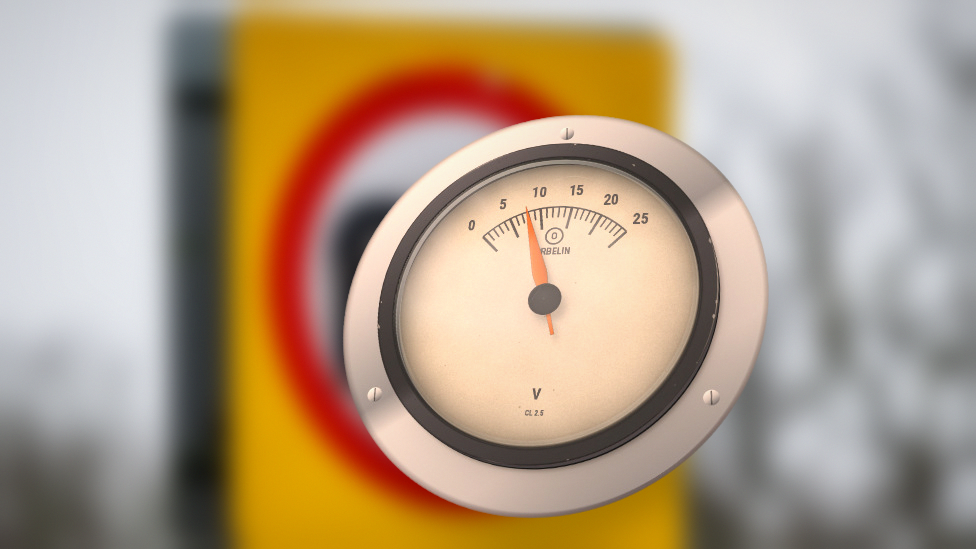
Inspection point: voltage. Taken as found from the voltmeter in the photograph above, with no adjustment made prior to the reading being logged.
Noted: 8 V
